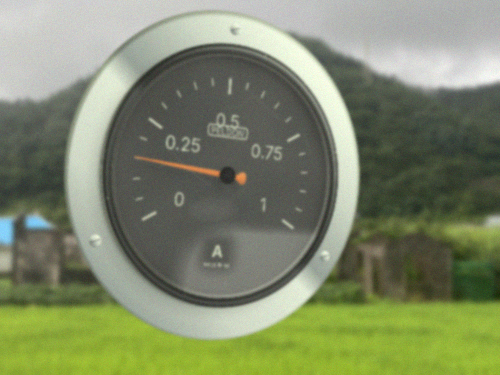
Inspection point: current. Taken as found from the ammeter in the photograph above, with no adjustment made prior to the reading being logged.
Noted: 0.15 A
